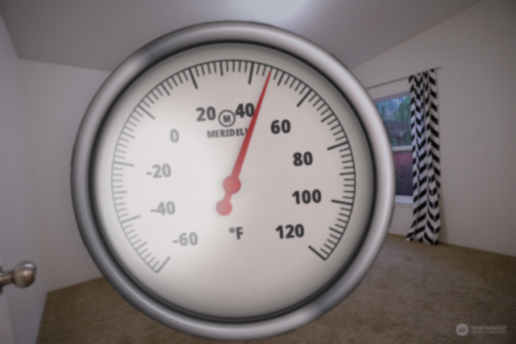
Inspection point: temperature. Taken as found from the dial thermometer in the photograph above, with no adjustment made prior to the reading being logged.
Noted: 46 °F
